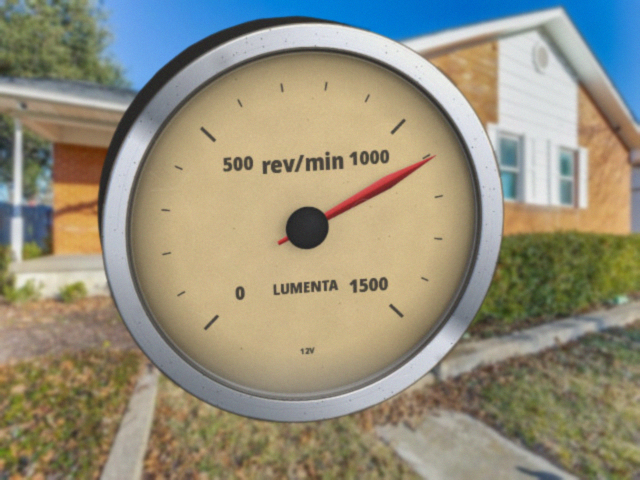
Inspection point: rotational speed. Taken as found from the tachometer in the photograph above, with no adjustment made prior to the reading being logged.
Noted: 1100 rpm
